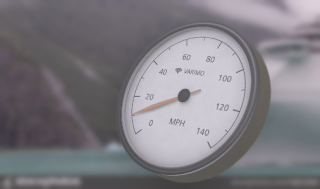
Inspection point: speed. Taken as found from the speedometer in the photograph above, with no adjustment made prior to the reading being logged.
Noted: 10 mph
